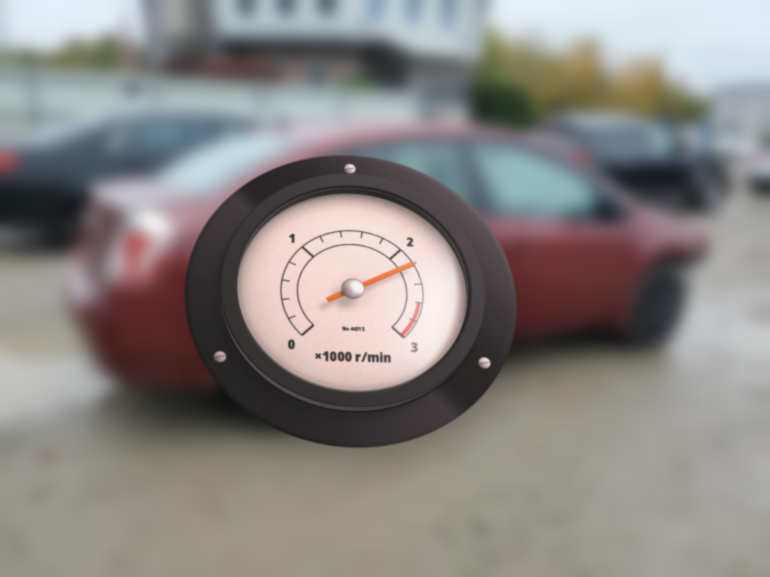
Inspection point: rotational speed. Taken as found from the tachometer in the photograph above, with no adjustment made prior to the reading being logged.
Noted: 2200 rpm
